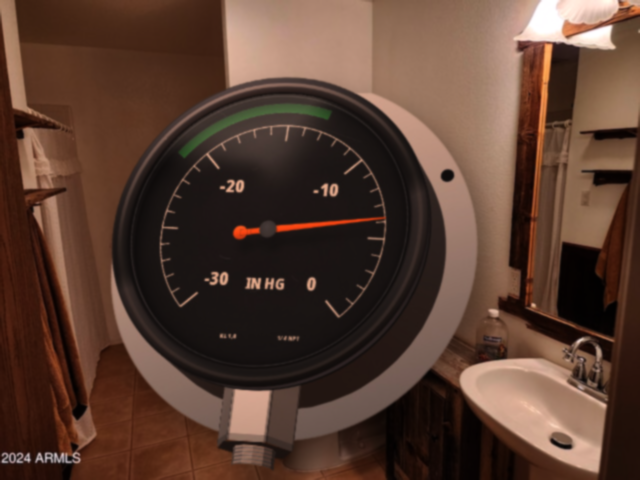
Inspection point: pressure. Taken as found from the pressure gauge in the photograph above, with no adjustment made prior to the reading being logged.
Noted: -6 inHg
